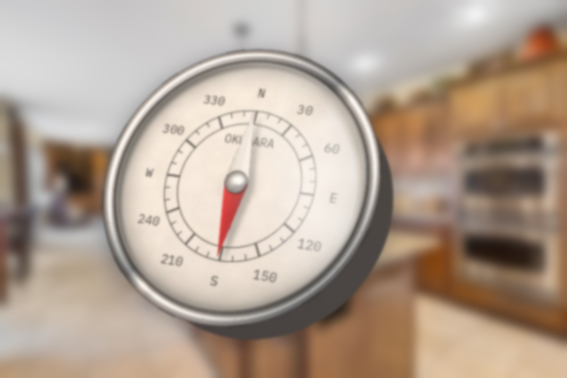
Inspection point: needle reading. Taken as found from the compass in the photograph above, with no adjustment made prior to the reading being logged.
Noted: 180 °
